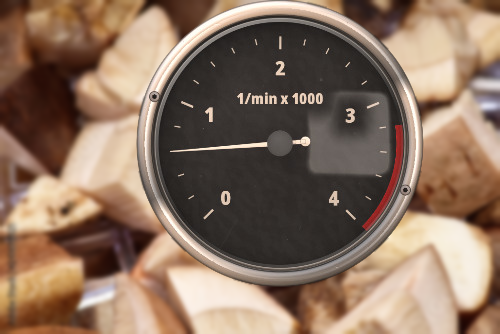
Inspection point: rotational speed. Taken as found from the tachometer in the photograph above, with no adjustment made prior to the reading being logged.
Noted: 600 rpm
